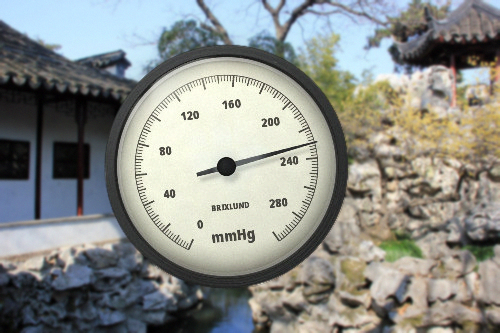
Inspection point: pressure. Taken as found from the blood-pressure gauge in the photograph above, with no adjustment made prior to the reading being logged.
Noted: 230 mmHg
